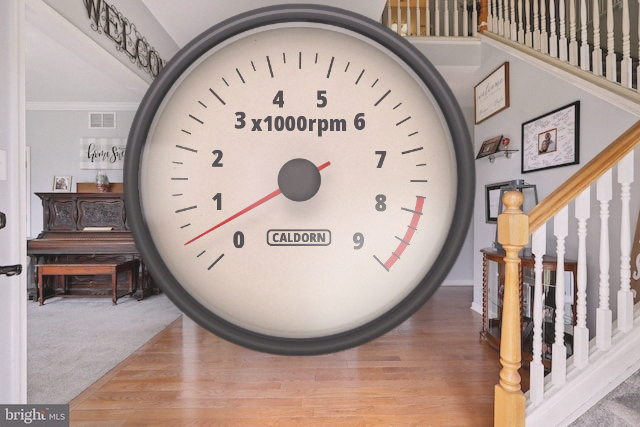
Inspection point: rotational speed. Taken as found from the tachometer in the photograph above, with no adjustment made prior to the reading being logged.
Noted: 500 rpm
